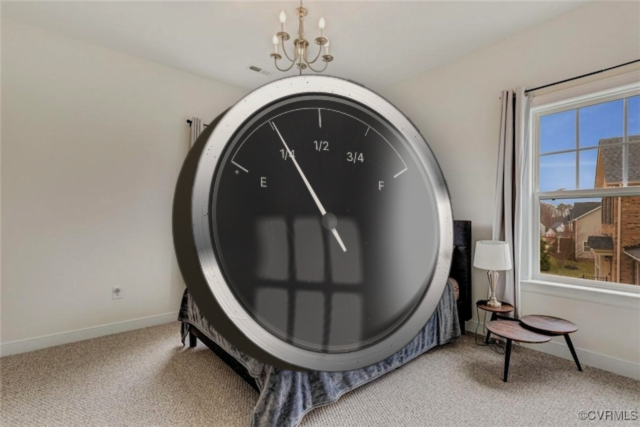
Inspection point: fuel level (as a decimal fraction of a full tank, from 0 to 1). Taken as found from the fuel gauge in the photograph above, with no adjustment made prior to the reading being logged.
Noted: 0.25
